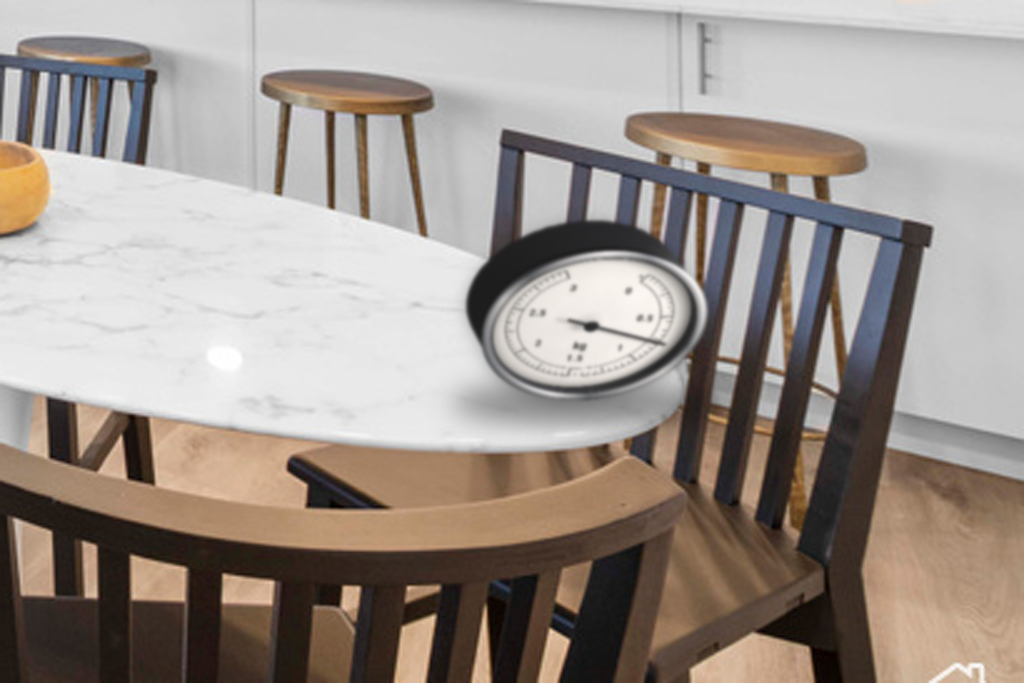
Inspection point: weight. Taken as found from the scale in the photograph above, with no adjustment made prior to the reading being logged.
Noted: 0.75 kg
